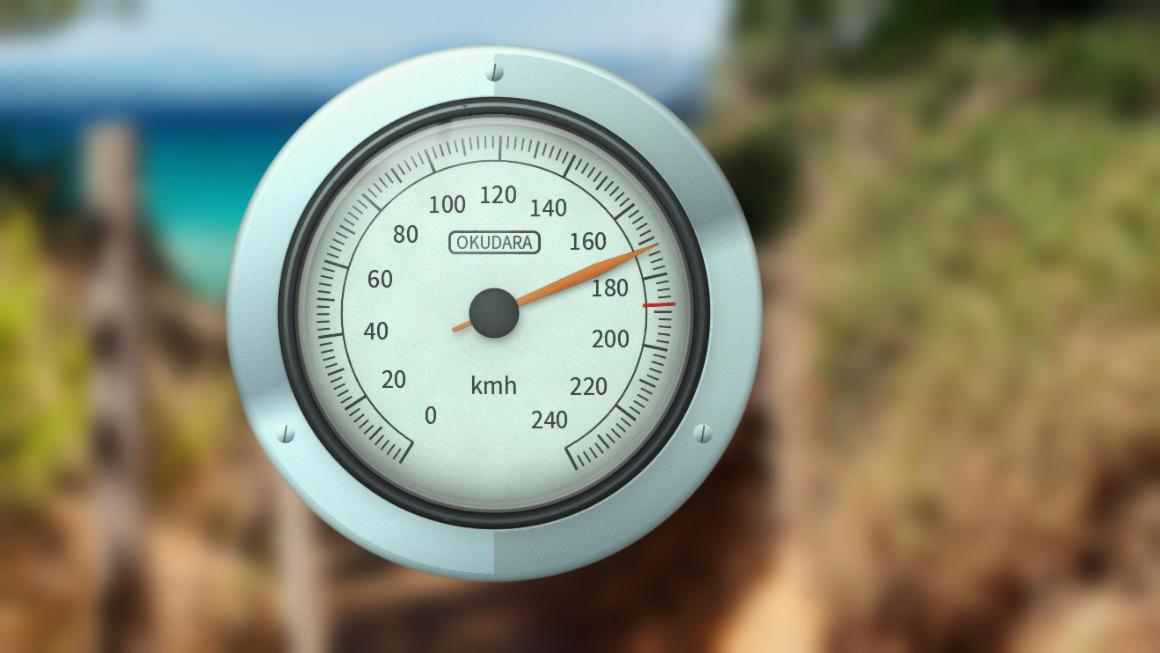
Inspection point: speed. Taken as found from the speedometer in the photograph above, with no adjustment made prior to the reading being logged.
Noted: 172 km/h
